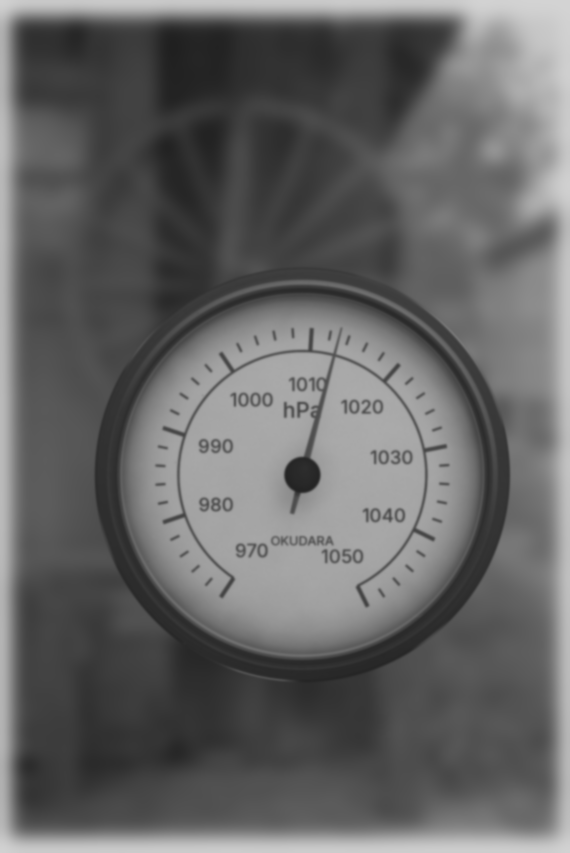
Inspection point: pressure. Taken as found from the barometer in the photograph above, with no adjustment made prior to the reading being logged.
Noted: 1013 hPa
